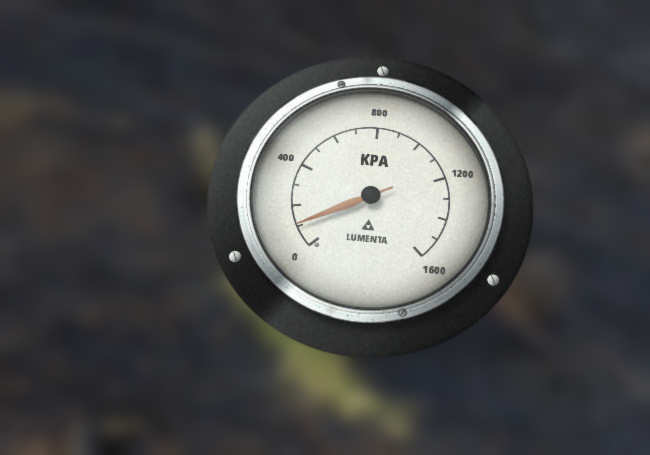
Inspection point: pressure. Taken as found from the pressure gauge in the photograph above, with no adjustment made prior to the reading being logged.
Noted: 100 kPa
